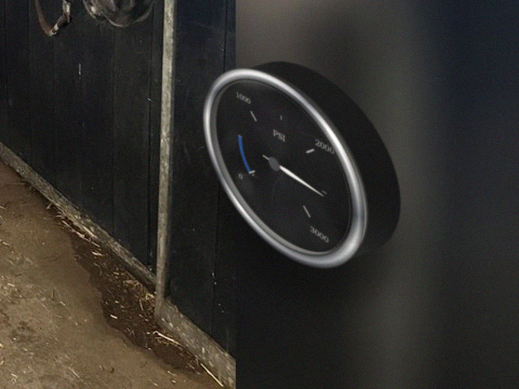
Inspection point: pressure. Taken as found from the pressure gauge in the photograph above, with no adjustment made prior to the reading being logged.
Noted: 2500 psi
